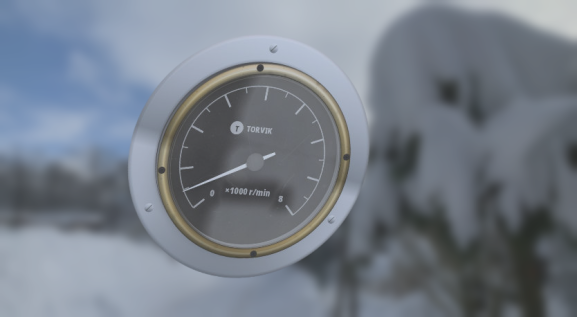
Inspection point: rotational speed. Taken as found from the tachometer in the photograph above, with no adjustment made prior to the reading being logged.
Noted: 500 rpm
